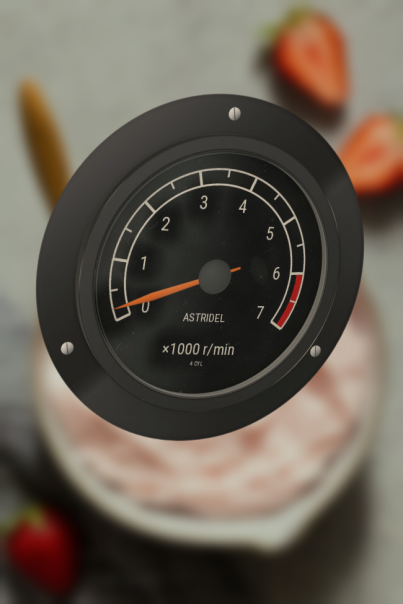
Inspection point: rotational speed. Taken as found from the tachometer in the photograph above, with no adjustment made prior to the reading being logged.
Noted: 250 rpm
